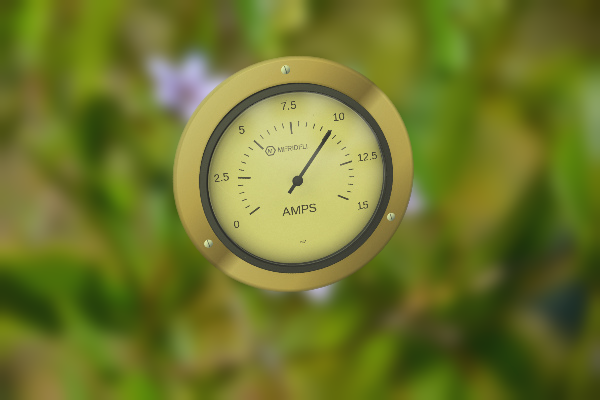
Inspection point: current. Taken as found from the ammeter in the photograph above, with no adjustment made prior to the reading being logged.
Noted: 10 A
